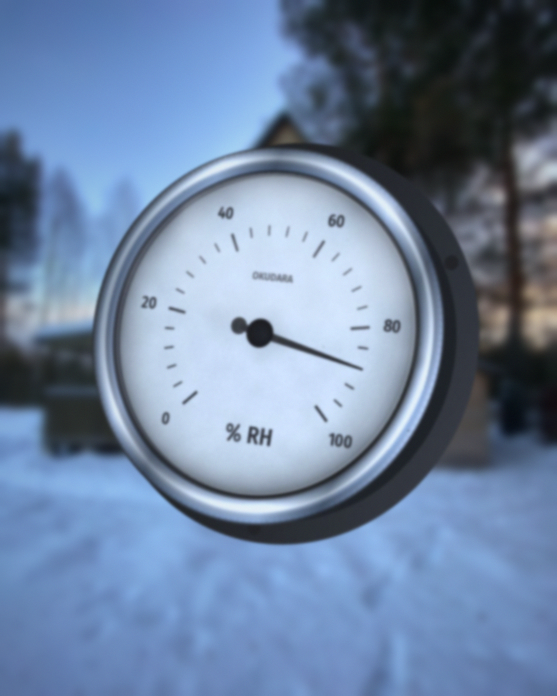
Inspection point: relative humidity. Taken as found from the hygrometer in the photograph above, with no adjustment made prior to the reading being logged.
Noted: 88 %
